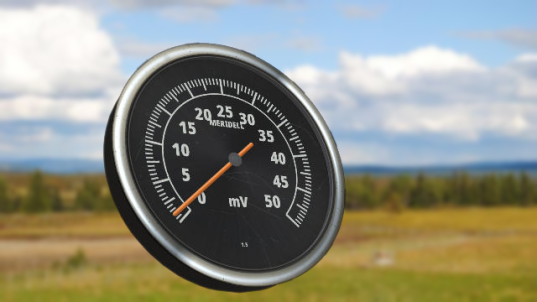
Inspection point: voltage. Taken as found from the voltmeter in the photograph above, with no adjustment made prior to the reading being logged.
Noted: 1 mV
